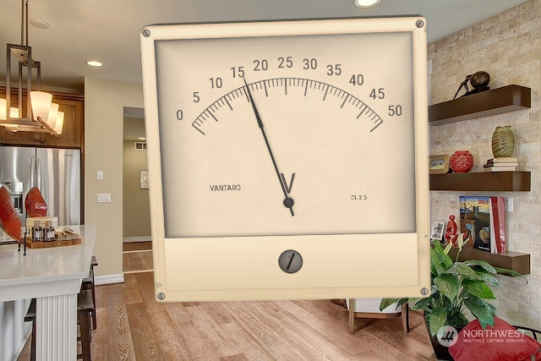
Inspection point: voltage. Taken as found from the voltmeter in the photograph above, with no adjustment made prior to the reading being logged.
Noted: 16 V
